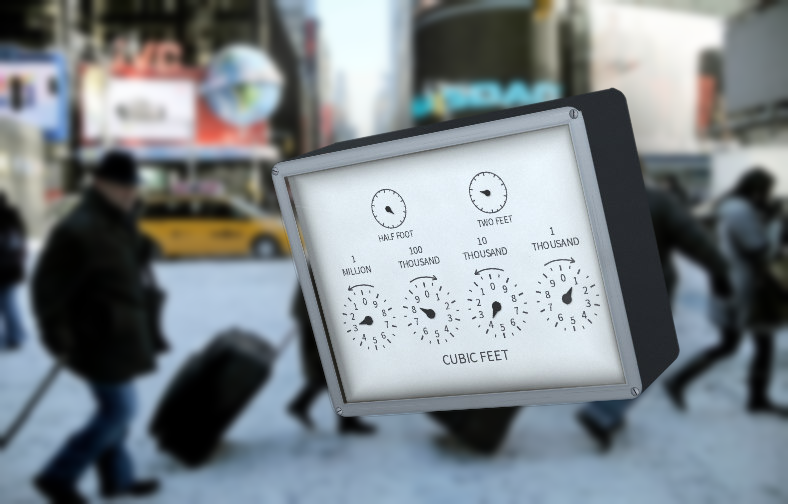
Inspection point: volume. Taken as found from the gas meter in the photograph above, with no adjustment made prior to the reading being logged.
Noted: 284100 ft³
